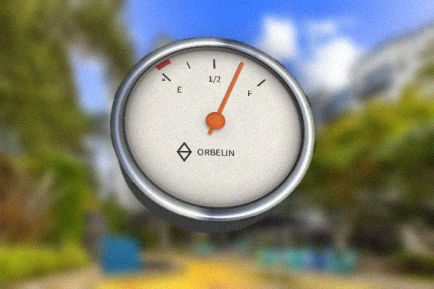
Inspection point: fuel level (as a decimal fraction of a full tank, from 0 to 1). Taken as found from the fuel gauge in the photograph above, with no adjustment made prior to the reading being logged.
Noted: 0.75
